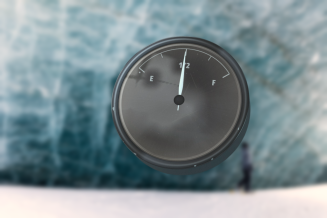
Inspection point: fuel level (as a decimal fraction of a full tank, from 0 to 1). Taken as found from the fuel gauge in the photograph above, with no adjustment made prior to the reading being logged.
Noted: 0.5
